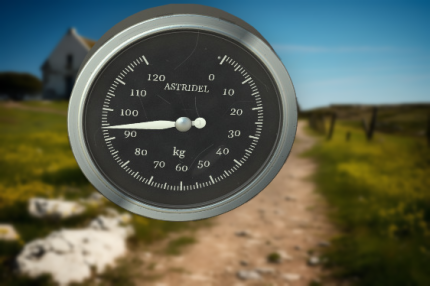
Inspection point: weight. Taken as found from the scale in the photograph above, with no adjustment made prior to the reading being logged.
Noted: 95 kg
